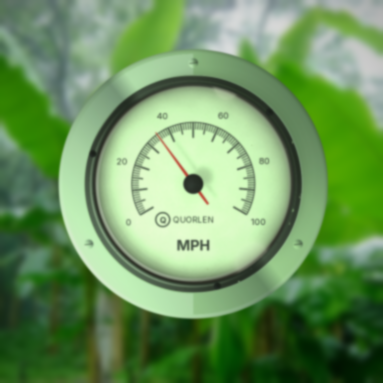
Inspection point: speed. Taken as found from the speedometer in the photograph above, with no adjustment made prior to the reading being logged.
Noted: 35 mph
